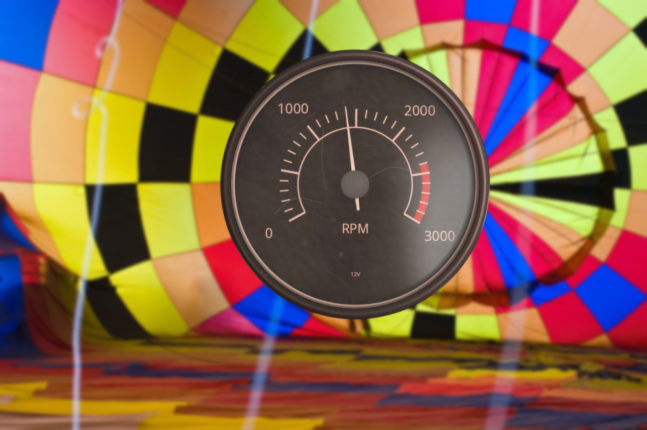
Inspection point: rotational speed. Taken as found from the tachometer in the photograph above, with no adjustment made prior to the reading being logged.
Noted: 1400 rpm
